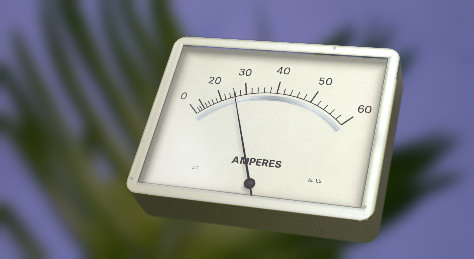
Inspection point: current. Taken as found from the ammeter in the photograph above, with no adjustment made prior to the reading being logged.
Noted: 26 A
